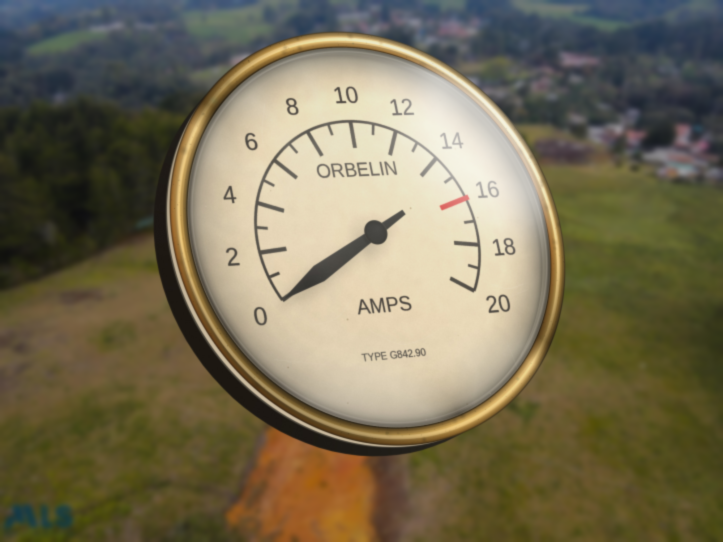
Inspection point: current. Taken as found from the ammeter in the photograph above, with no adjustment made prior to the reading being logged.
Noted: 0 A
